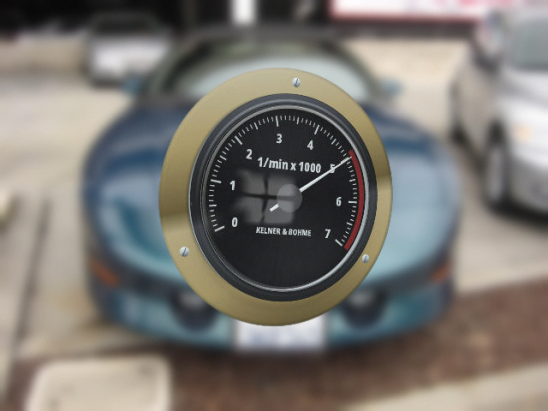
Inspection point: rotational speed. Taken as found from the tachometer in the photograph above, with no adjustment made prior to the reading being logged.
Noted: 5000 rpm
